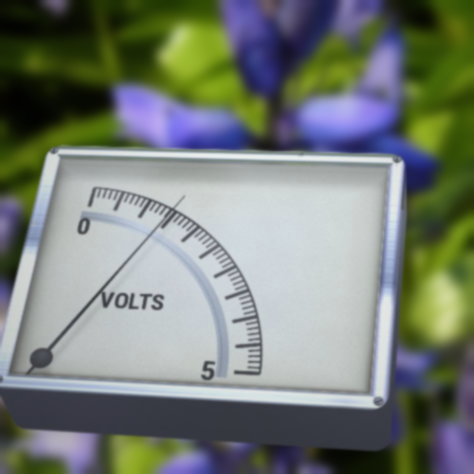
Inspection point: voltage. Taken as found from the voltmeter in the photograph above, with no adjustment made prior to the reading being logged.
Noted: 1.5 V
